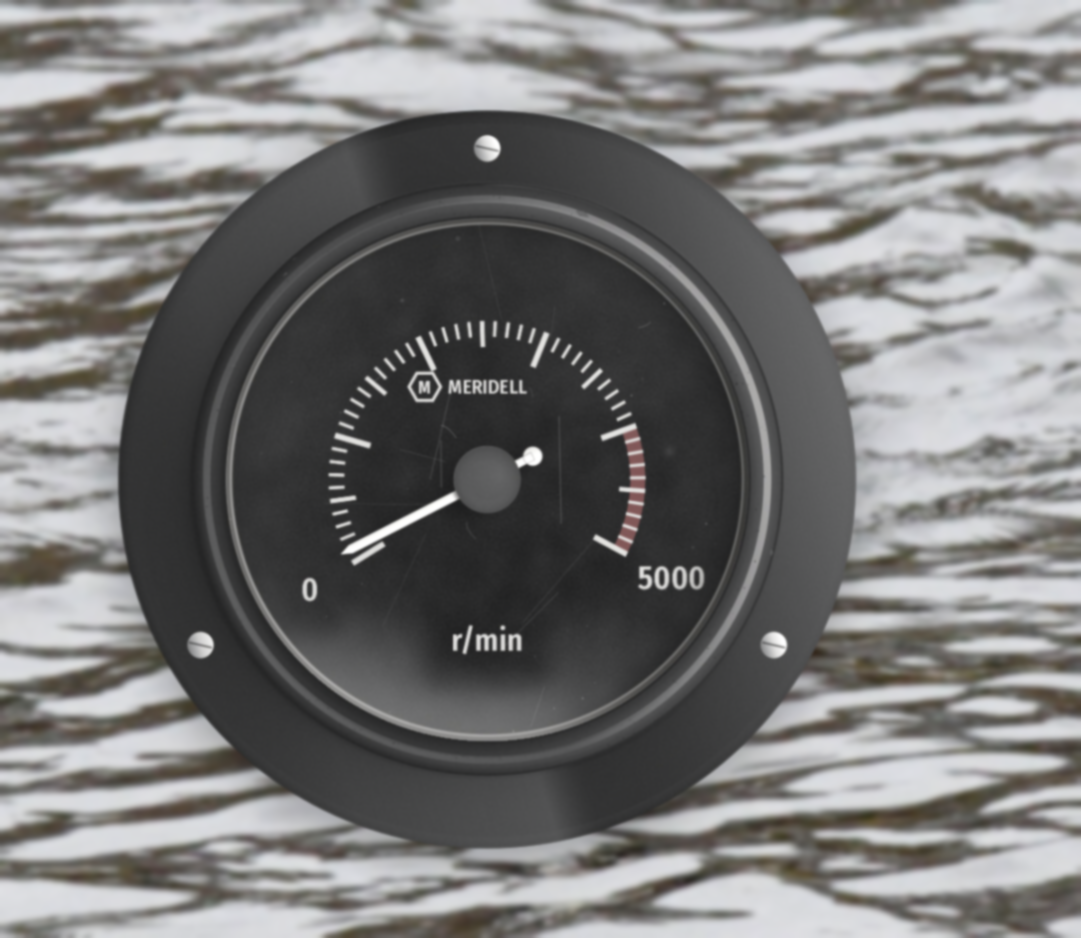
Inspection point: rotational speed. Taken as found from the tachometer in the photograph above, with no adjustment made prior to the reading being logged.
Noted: 100 rpm
